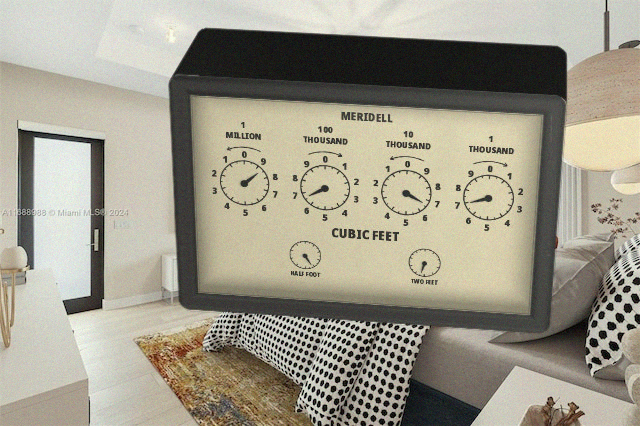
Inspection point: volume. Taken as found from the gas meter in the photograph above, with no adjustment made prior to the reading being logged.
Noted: 866700 ft³
